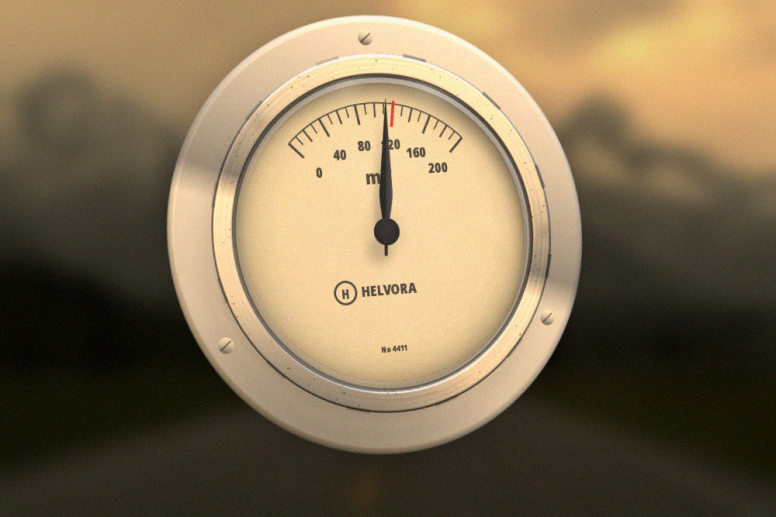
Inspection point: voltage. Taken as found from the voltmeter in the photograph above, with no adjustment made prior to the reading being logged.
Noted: 110 mV
